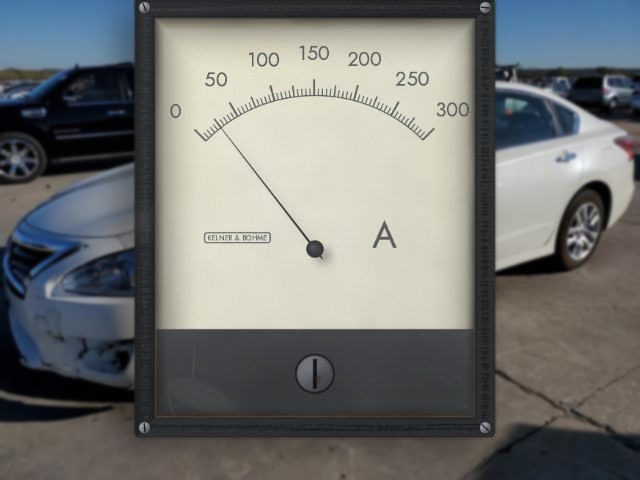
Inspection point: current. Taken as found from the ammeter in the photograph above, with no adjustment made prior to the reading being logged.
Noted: 25 A
